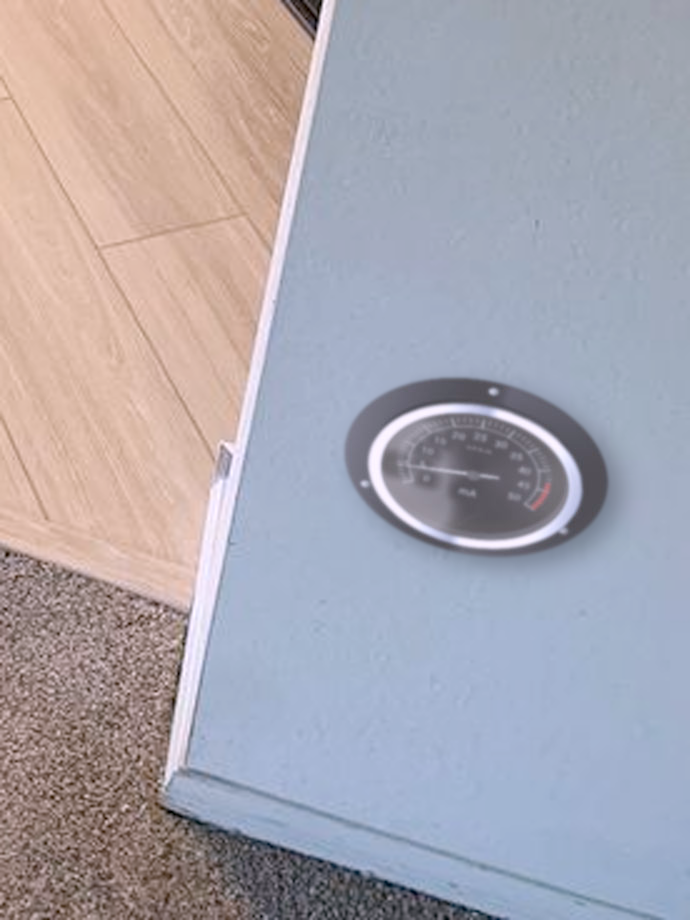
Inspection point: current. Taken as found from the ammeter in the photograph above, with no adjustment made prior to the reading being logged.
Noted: 5 mA
